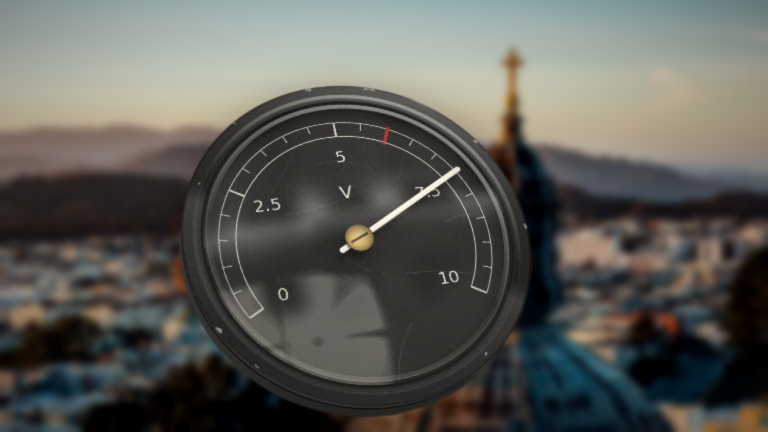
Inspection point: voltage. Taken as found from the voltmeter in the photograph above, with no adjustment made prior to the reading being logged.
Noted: 7.5 V
